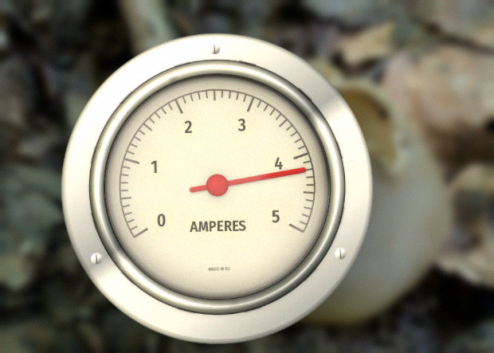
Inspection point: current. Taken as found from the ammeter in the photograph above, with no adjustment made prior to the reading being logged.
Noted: 4.2 A
